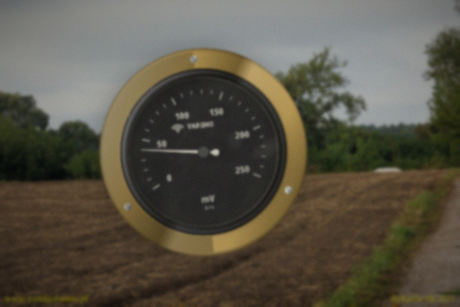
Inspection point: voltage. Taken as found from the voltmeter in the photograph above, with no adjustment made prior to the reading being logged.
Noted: 40 mV
